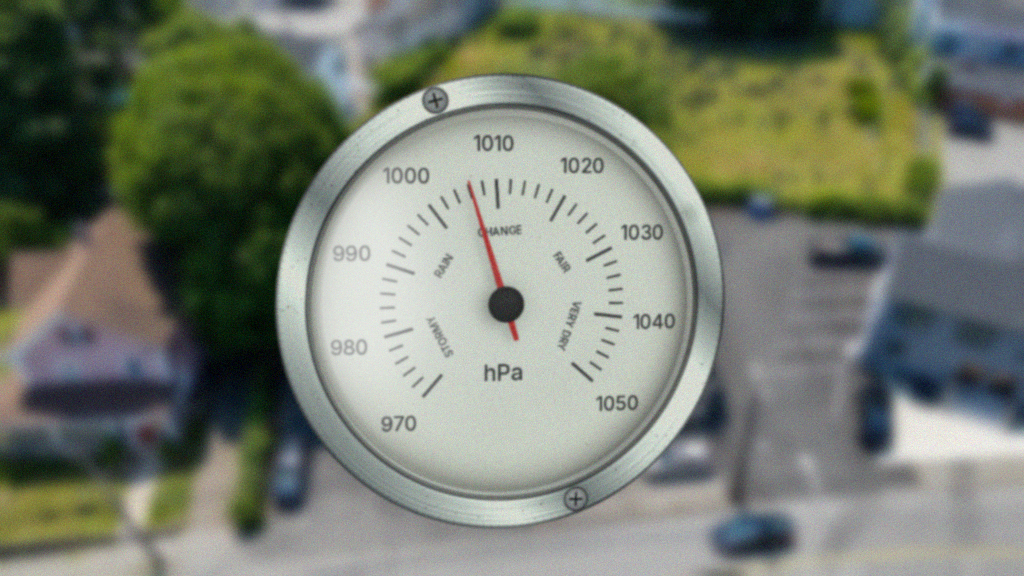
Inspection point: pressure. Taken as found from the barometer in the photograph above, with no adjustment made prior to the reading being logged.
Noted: 1006 hPa
